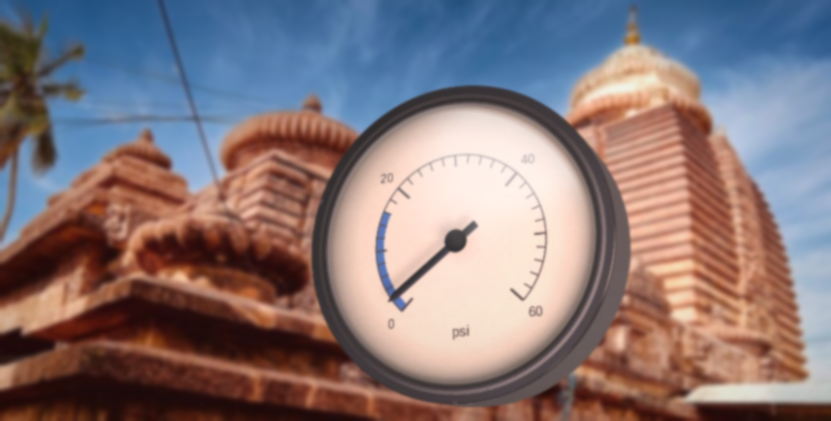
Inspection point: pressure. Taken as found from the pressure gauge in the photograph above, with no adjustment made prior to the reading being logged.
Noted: 2 psi
